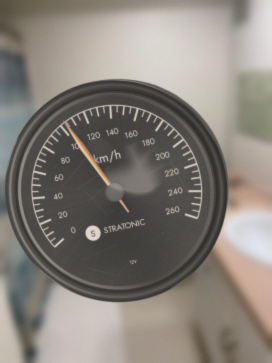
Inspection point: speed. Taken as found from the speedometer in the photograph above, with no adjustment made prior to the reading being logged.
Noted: 105 km/h
